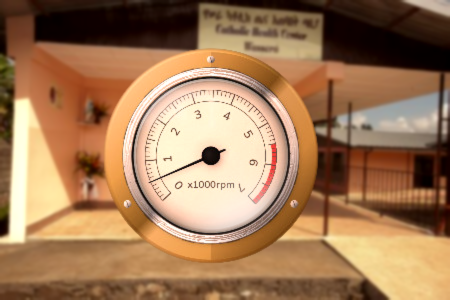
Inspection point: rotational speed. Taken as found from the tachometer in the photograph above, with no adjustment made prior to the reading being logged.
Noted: 500 rpm
